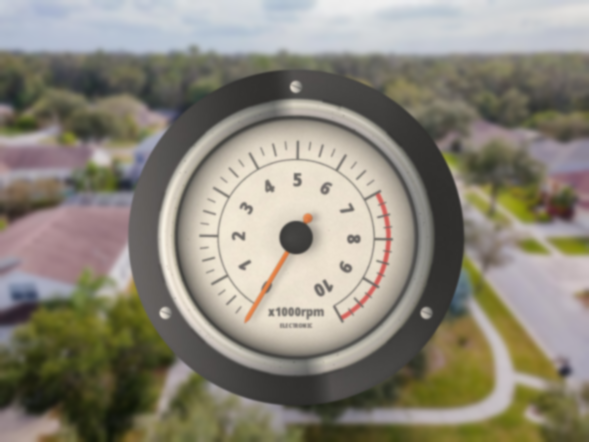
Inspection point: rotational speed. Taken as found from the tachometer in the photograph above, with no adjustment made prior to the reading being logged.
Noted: 0 rpm
